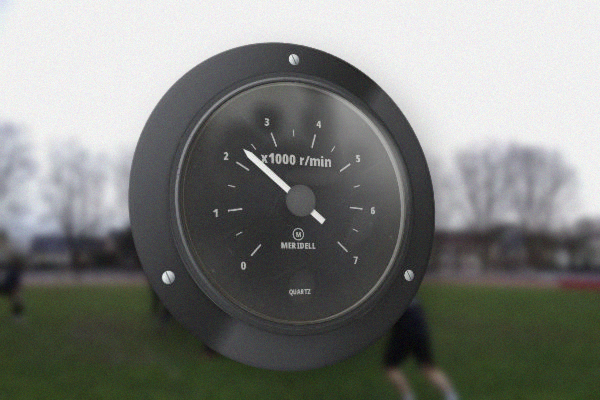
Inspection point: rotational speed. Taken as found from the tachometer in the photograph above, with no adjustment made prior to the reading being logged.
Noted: 2250 rpm
